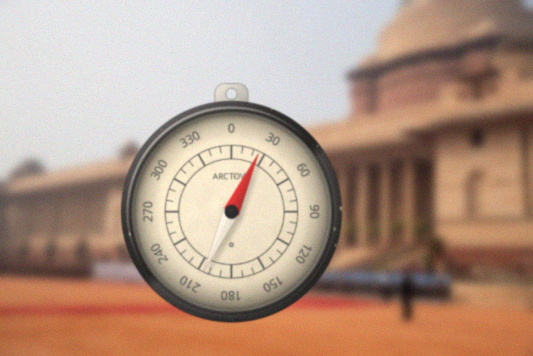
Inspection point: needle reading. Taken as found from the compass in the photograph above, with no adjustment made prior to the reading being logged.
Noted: 25 °
